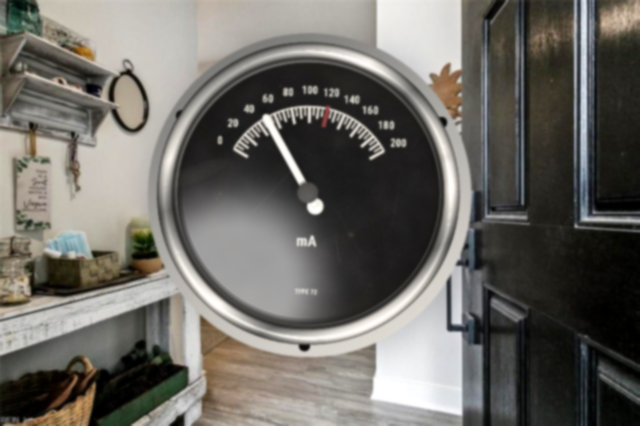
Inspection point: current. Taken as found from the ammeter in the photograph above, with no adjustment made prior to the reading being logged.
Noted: 50 mA
